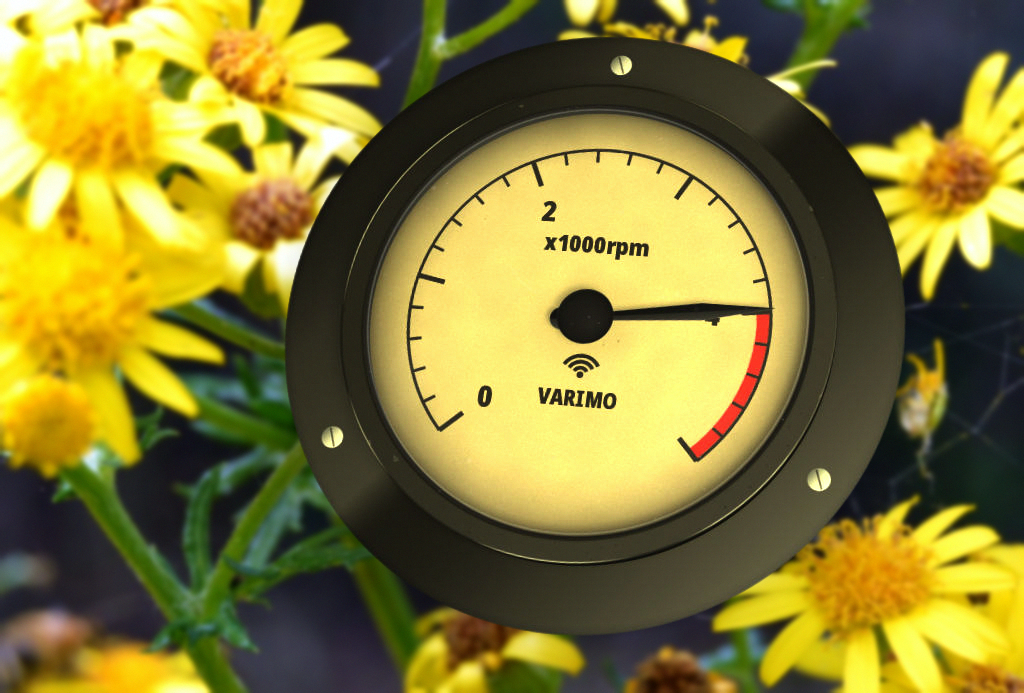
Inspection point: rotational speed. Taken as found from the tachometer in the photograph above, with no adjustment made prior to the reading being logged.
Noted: 4000 rpm
